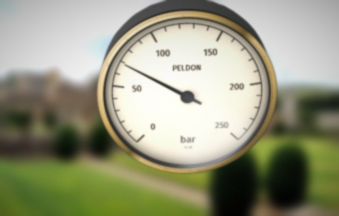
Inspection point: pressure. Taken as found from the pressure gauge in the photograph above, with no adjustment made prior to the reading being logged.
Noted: 70 bar
